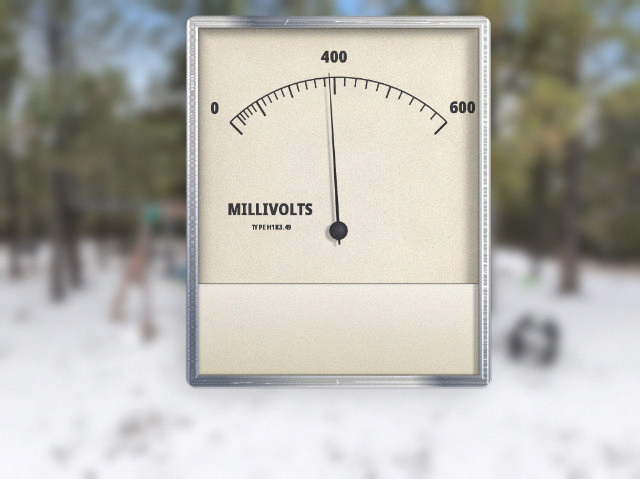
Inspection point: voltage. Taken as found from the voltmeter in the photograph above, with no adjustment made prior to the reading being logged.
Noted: 390 mV
